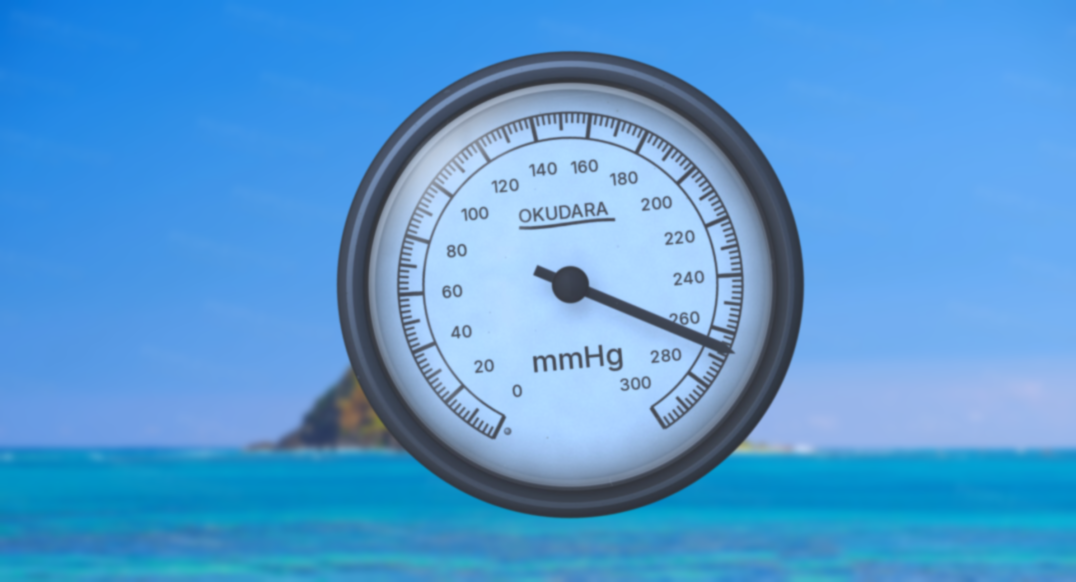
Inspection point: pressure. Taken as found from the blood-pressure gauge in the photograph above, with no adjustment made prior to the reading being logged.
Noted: 266 mmHg
